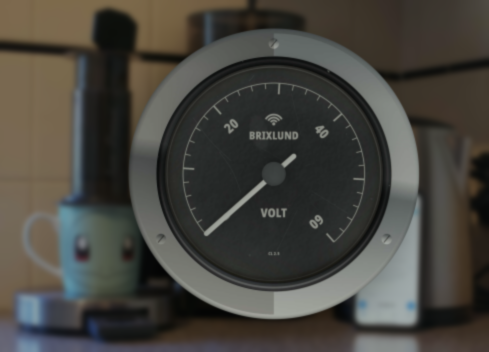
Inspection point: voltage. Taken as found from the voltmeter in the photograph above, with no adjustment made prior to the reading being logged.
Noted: 0 V
